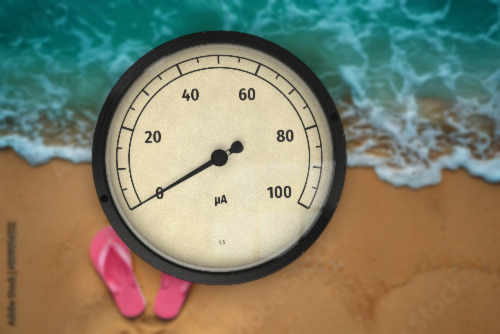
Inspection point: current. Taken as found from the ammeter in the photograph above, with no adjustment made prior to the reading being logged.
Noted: 0 µA
